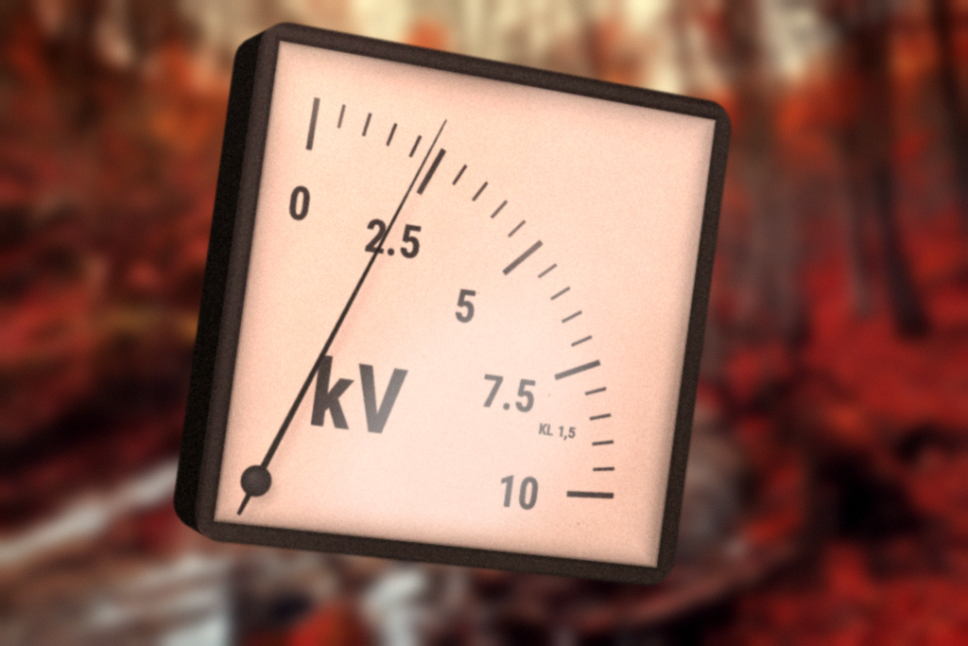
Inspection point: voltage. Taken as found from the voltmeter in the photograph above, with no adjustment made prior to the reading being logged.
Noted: 2.25 kV
